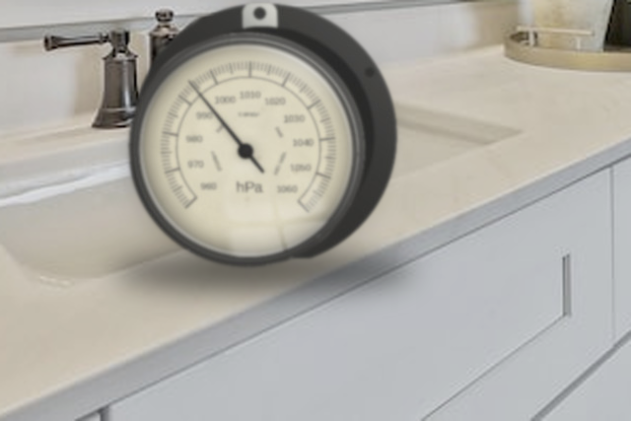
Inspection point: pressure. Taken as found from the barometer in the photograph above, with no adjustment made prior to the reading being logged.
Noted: 995 hPa
